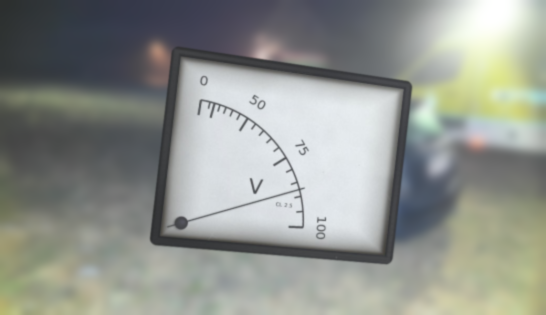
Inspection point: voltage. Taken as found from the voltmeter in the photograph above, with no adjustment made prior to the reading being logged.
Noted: 87.5 V
